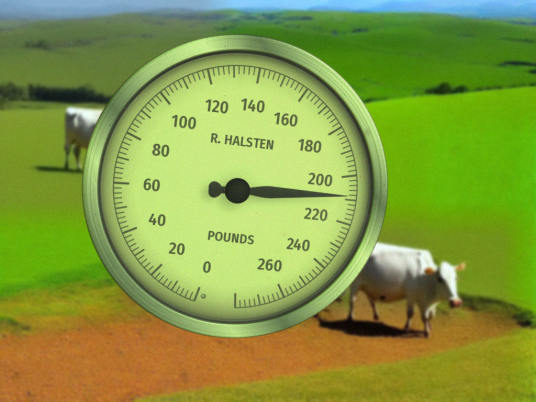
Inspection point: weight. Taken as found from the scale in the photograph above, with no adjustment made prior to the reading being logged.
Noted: 208 lb
